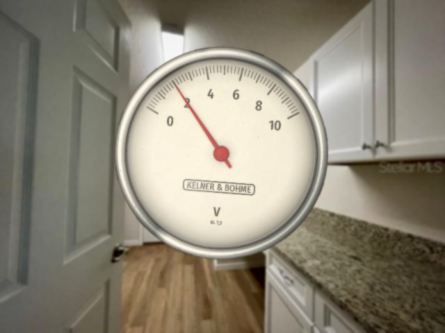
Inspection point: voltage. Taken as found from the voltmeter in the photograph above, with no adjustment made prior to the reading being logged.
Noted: 2 V
